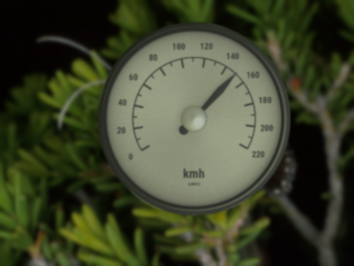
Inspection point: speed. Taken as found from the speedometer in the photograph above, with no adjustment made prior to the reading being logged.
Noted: 150 km/h
